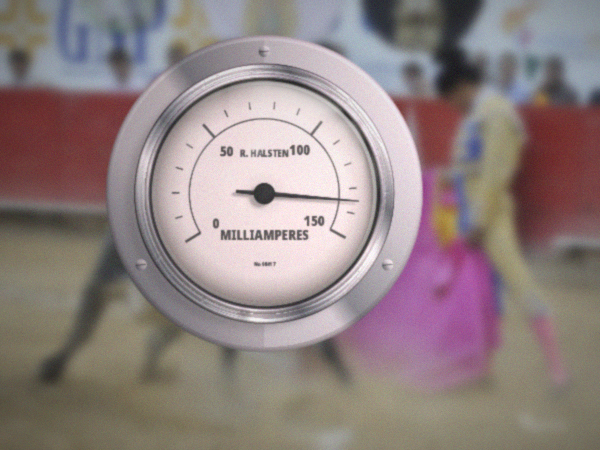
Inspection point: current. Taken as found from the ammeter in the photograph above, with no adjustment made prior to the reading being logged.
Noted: 135 mA
